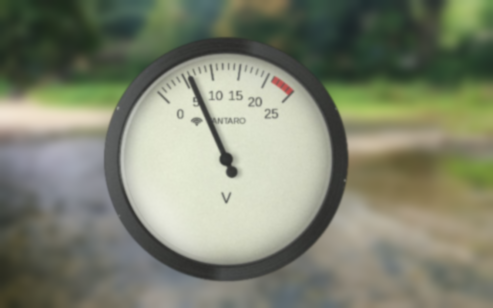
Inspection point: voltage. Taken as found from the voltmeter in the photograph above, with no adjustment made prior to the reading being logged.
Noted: 6 V
